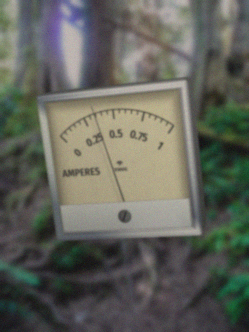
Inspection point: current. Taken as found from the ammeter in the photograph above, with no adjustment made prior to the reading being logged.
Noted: 0.35 A
